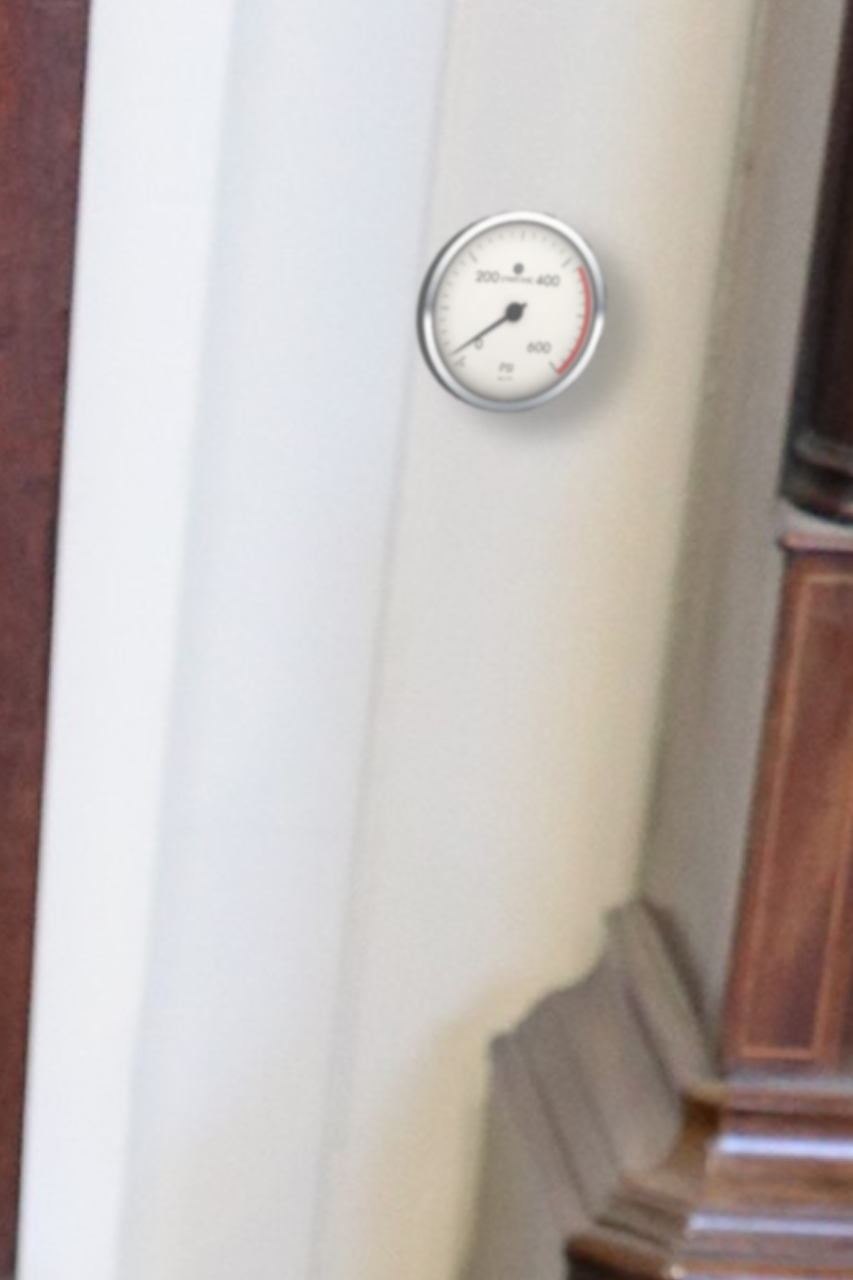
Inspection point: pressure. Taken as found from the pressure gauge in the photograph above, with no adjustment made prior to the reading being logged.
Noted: 20 psi
